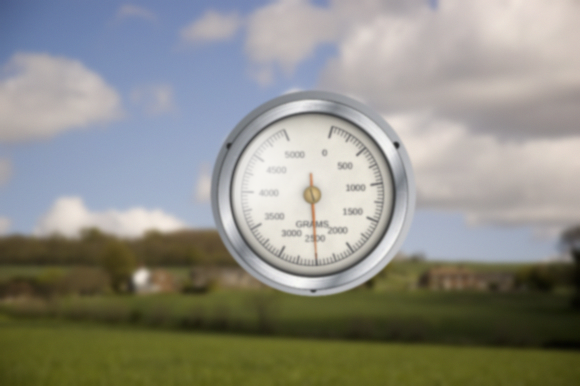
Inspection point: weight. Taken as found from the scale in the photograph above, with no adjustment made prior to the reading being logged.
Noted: 2500 g
